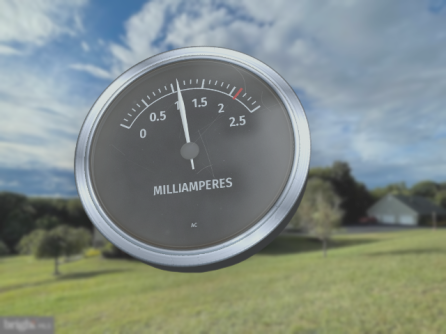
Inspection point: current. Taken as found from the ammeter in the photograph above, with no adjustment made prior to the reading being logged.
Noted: 1.1 mA
